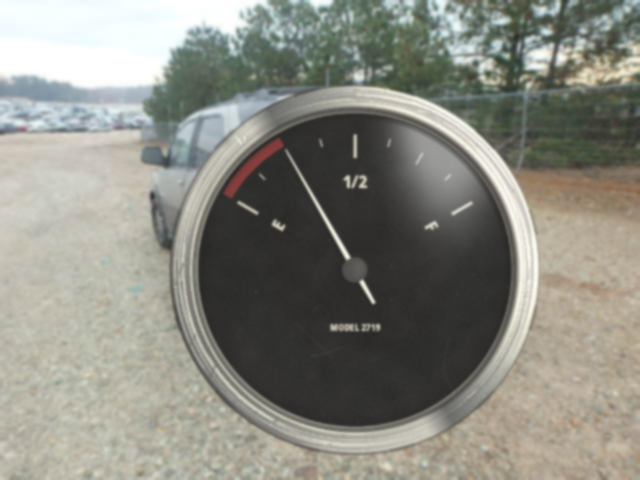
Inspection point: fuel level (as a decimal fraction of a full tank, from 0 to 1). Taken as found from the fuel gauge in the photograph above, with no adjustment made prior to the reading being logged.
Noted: 0.25
